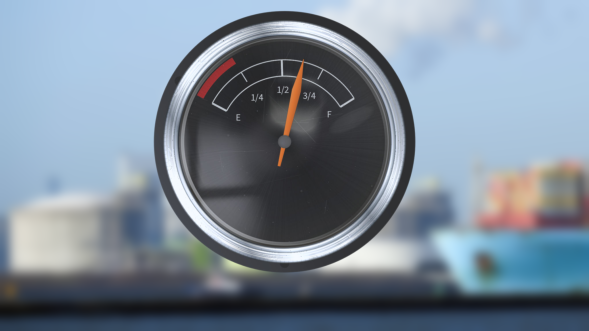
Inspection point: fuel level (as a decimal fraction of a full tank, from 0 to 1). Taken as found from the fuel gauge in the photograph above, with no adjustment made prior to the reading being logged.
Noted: 0.625
